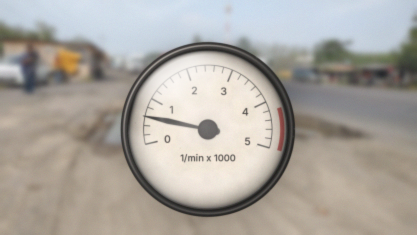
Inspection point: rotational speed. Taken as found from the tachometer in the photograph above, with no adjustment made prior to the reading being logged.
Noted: 600 rpm
